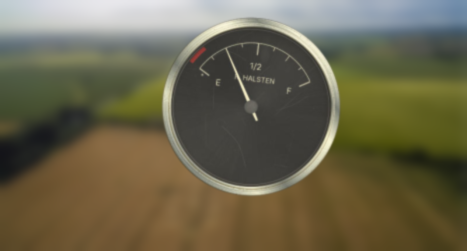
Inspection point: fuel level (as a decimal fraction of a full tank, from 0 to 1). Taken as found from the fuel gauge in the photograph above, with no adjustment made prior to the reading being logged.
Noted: 0.25
